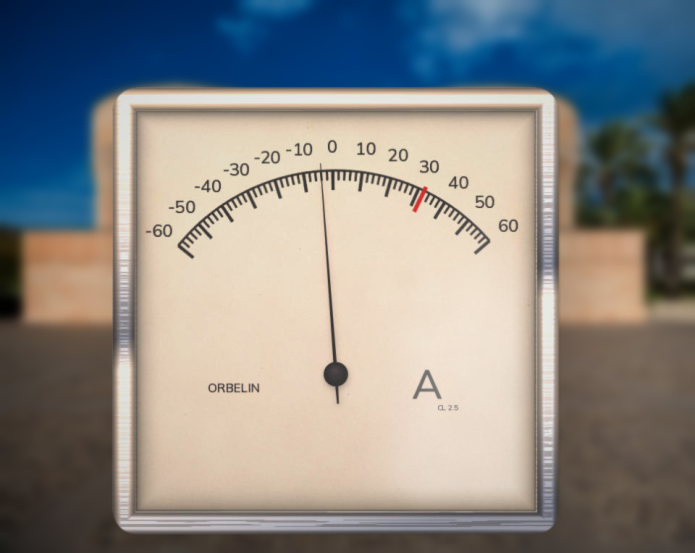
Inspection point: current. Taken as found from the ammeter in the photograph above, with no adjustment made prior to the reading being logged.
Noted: -4 A
